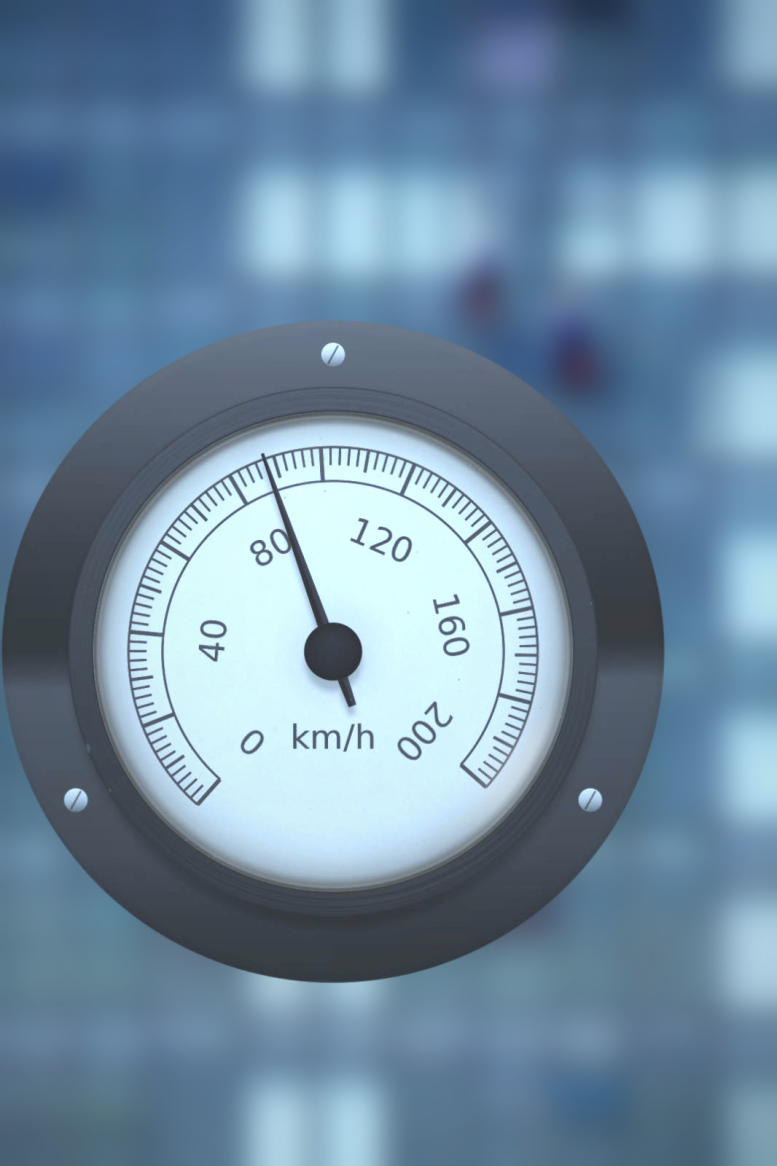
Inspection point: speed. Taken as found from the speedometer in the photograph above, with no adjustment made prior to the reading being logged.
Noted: 88 km/h
